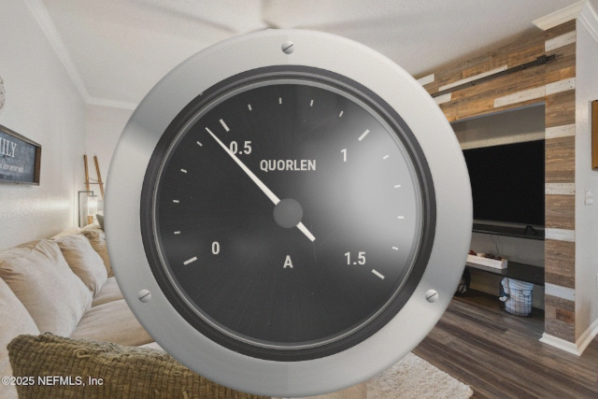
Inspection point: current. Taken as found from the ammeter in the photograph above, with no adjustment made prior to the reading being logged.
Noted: 0.45 A
